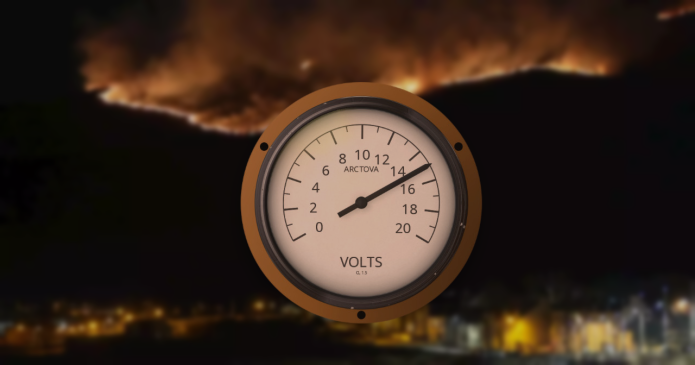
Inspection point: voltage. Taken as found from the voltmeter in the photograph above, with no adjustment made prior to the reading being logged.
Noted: 15 V
